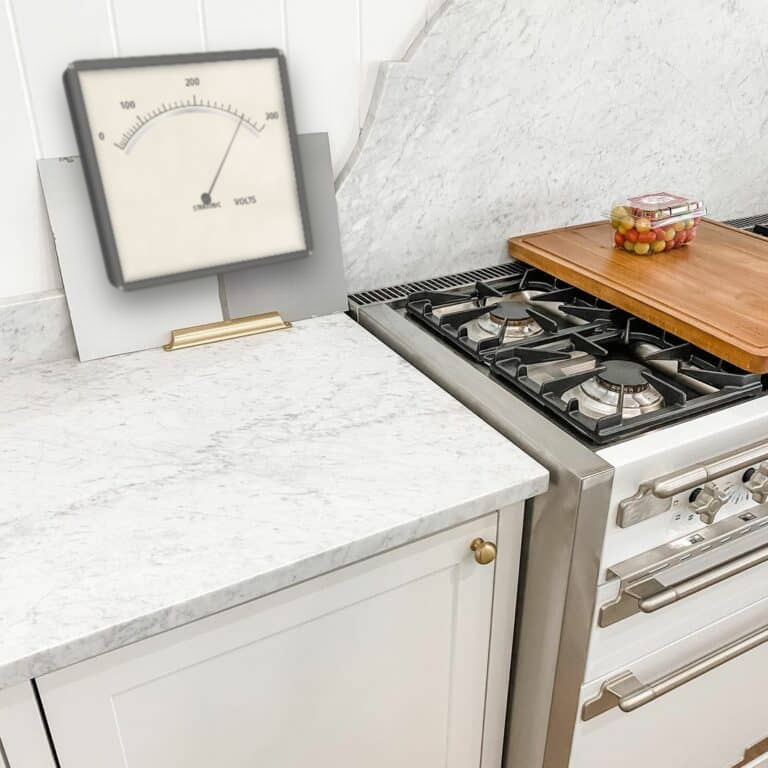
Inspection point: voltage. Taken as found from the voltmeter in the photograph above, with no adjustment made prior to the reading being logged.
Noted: 270 V
